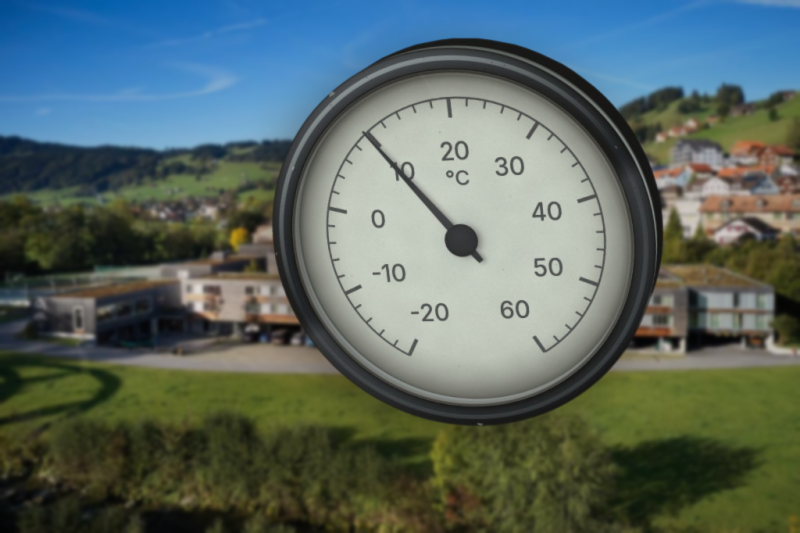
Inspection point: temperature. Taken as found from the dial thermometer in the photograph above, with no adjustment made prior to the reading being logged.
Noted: 10 °C
